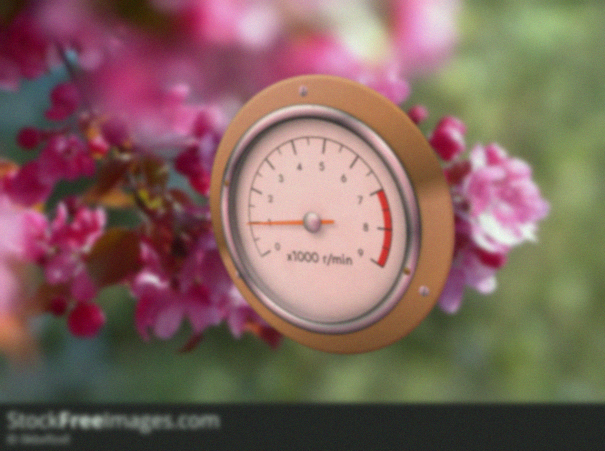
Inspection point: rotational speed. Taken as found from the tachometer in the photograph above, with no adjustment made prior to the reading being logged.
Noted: 1000 rpm
